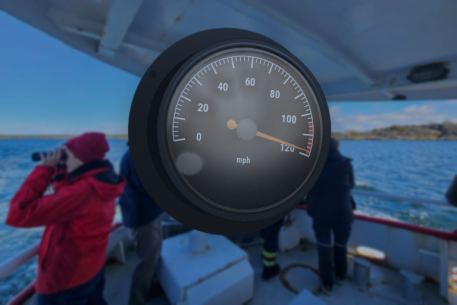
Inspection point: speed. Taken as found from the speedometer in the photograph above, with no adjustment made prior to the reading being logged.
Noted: 118 mph
